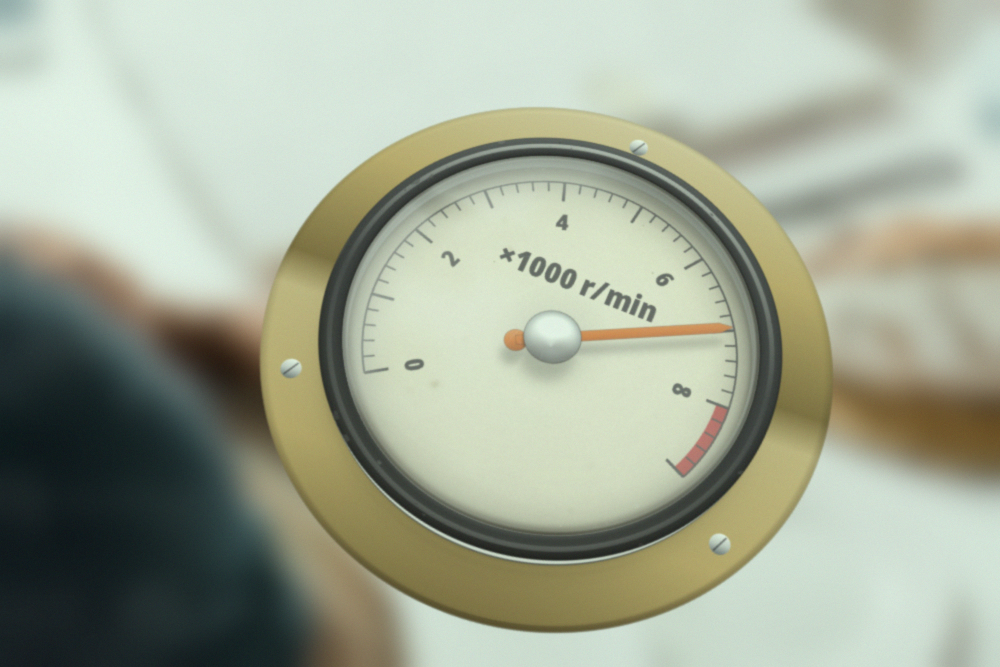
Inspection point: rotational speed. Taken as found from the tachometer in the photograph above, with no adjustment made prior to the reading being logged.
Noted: 7000 rpm
